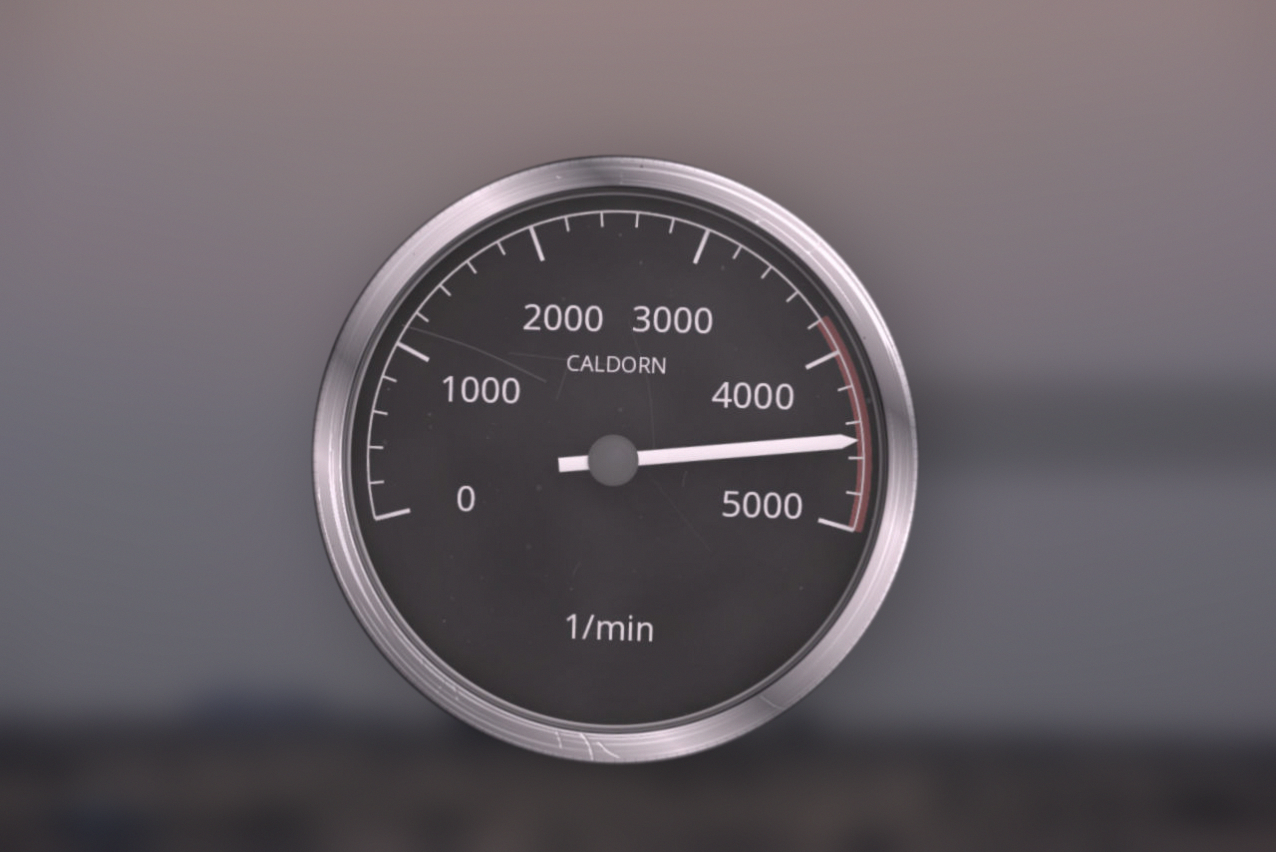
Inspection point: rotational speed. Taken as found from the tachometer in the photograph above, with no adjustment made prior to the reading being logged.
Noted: 4500 rpm
